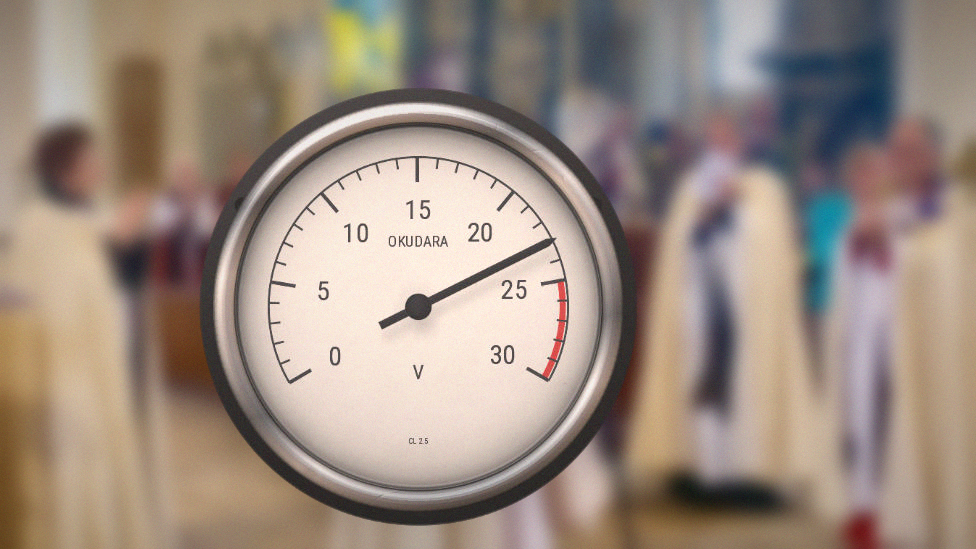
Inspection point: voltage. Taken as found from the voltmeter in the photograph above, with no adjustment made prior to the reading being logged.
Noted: 23 V
